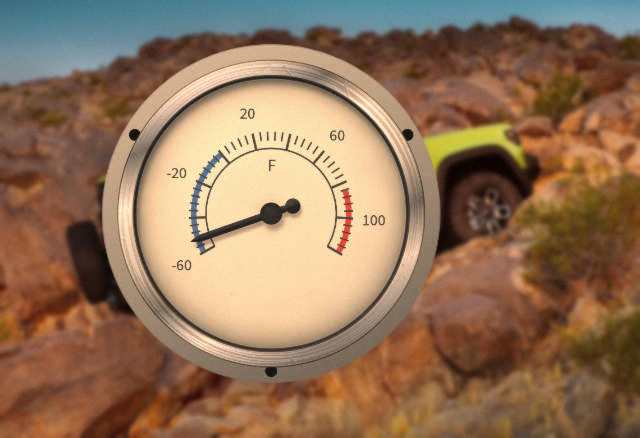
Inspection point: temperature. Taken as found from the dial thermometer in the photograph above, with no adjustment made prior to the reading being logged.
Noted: -52 °F
